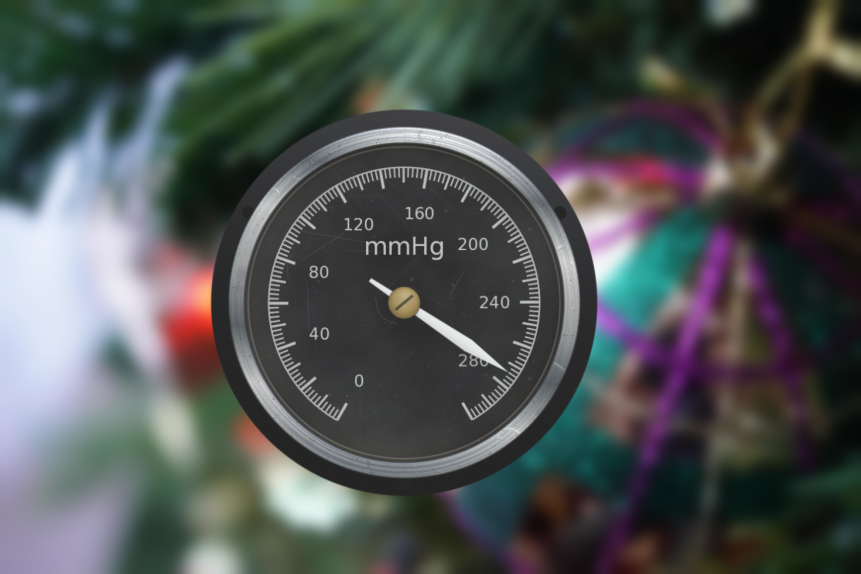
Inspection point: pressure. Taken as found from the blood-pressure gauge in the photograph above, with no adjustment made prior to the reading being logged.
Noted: 274 mmHg
